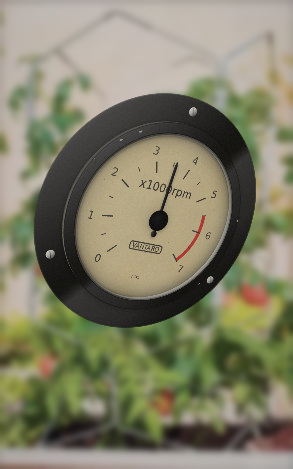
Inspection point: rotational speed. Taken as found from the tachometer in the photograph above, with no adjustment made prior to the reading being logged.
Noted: 3500 rpm
